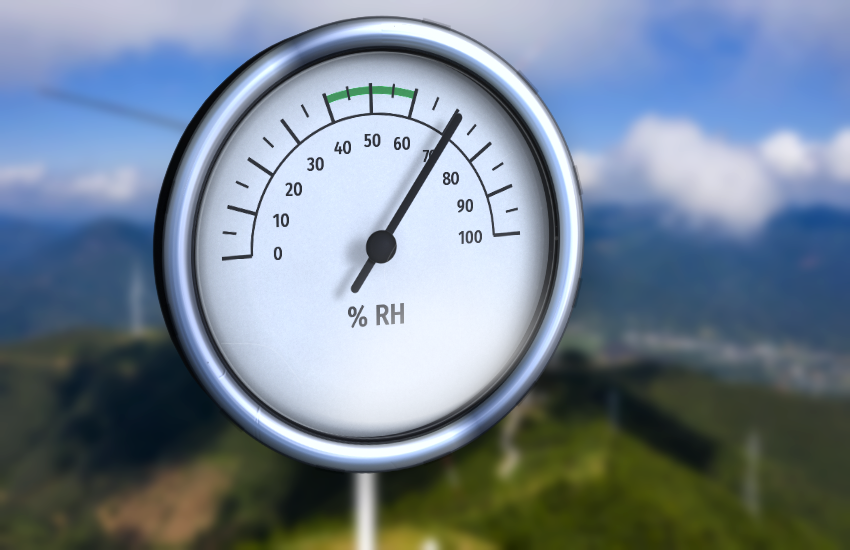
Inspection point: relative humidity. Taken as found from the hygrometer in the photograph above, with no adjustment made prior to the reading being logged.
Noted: 70 %
